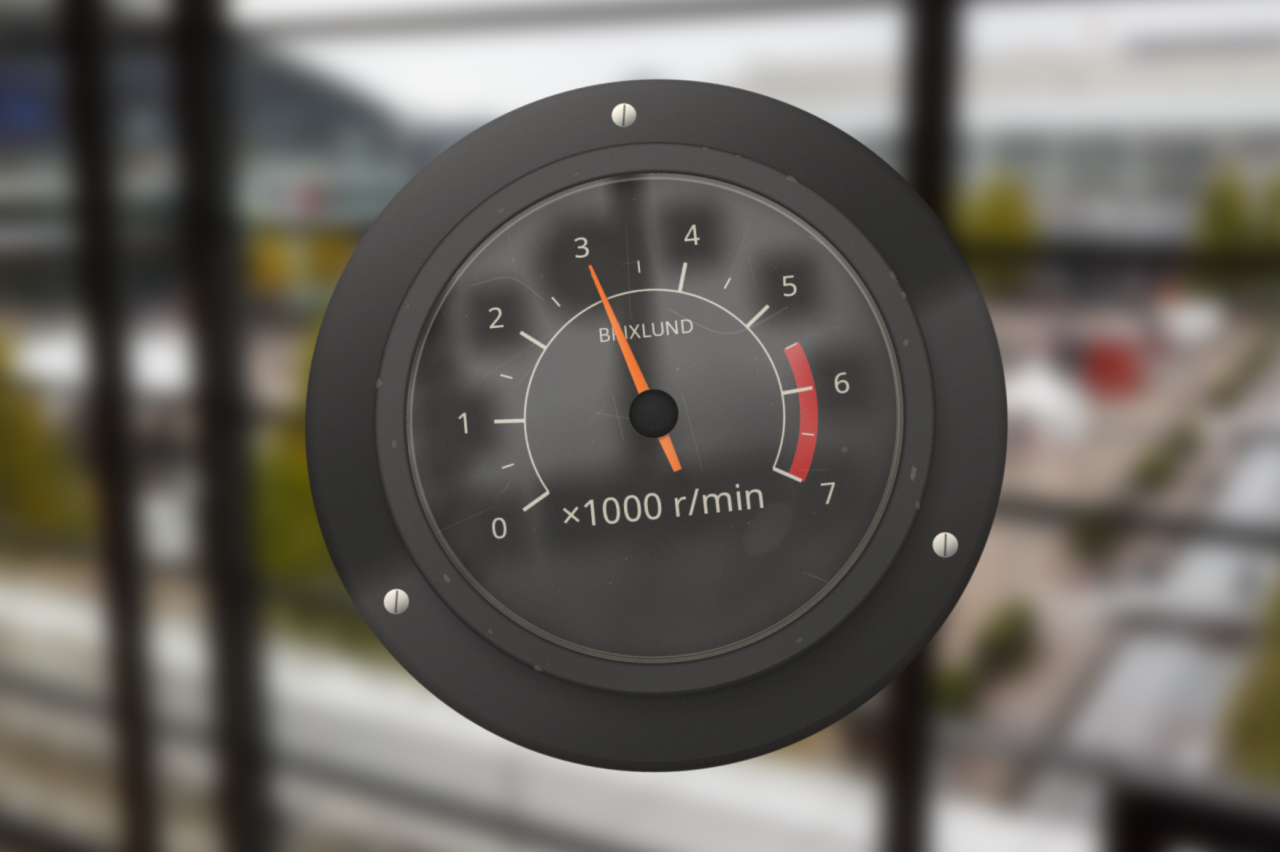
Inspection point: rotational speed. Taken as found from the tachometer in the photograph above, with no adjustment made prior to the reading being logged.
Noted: 3000 rpm
